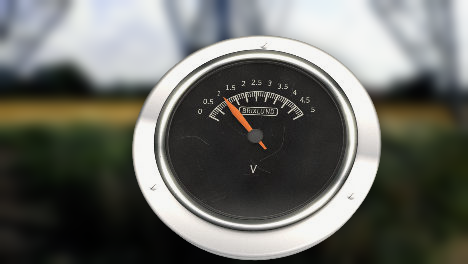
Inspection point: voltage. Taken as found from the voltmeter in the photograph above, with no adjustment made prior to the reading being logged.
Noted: 1 V
